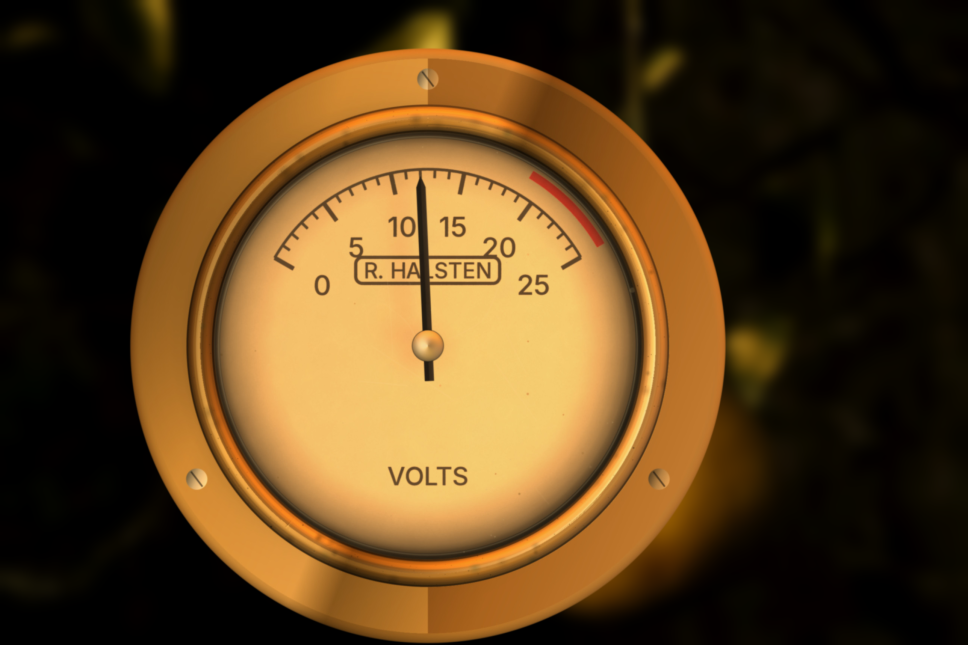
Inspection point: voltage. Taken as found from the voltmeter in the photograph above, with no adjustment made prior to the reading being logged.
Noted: 12 V
